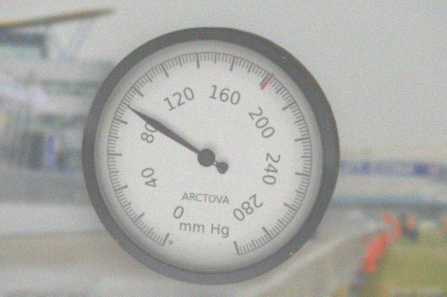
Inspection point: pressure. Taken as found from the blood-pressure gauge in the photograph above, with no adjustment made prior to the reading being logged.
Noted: 90 mmHg
